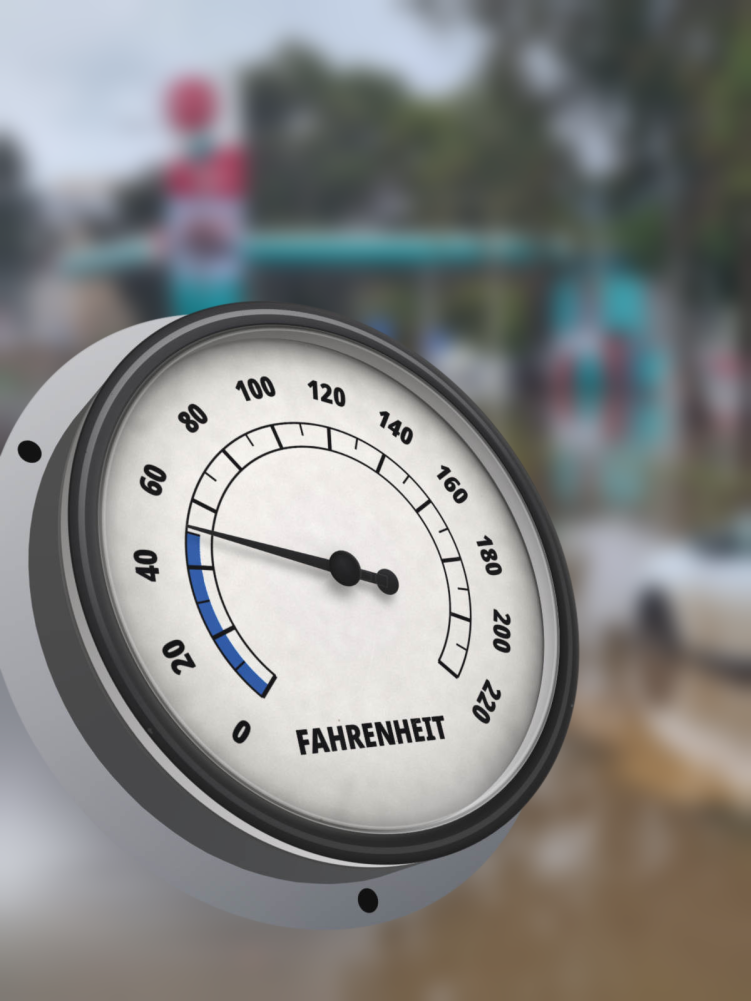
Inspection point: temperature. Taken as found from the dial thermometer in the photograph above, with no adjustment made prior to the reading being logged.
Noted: 50 °F
